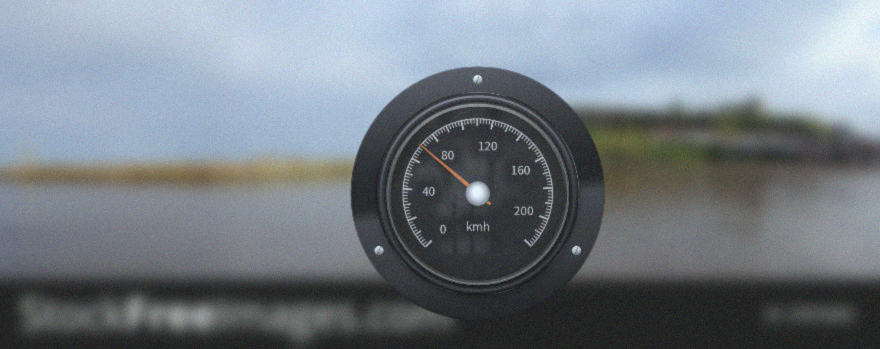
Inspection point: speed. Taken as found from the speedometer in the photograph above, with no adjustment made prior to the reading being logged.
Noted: 70 km/h
